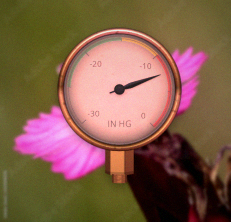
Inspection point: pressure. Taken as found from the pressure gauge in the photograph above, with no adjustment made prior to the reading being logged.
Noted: -7.5 inHg
